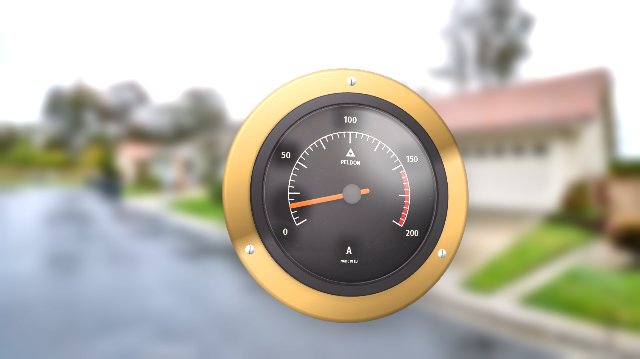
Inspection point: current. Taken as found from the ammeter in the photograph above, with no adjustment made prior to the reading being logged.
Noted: 15 A
